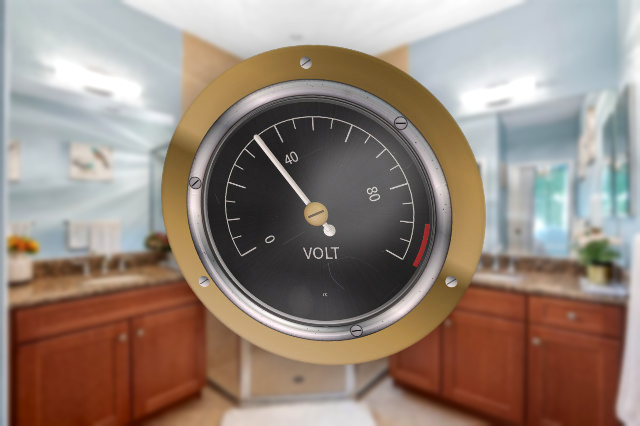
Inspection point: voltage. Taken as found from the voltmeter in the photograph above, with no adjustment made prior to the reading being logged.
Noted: 35 V
